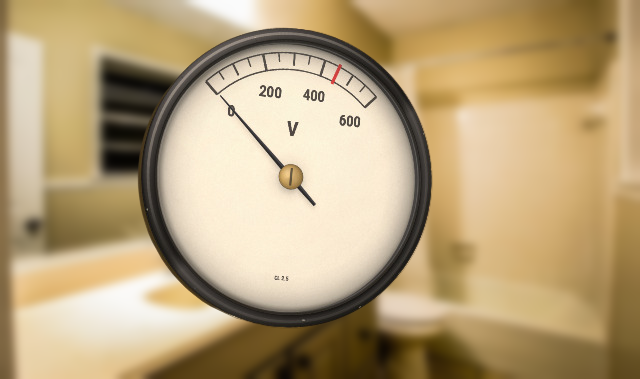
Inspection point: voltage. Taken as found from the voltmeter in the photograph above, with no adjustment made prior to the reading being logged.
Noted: 0 V
